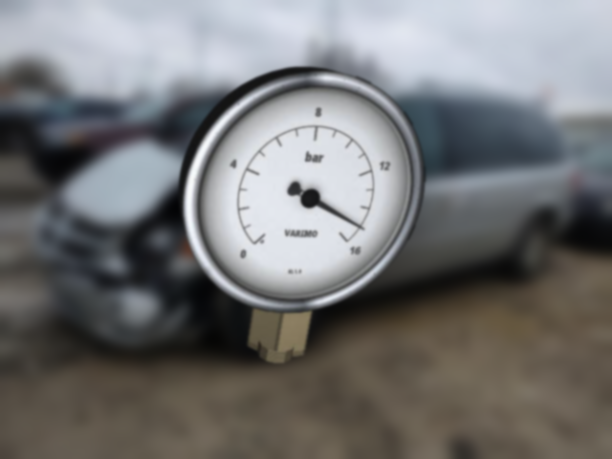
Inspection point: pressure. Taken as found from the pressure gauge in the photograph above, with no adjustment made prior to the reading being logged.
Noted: 15 bar
